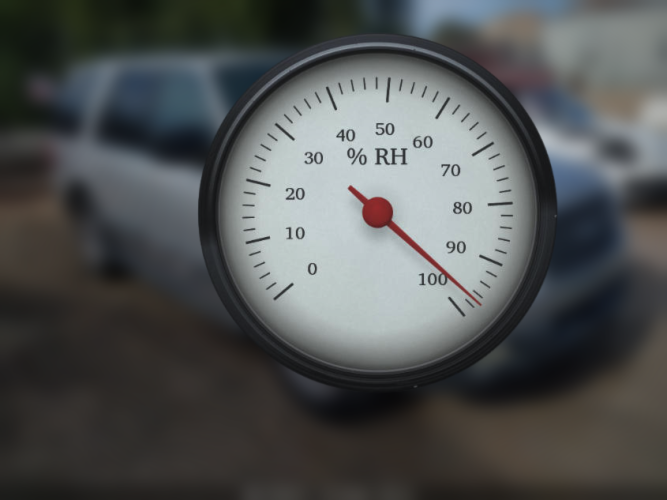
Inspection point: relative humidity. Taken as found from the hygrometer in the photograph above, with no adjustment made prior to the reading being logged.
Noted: 97 %
